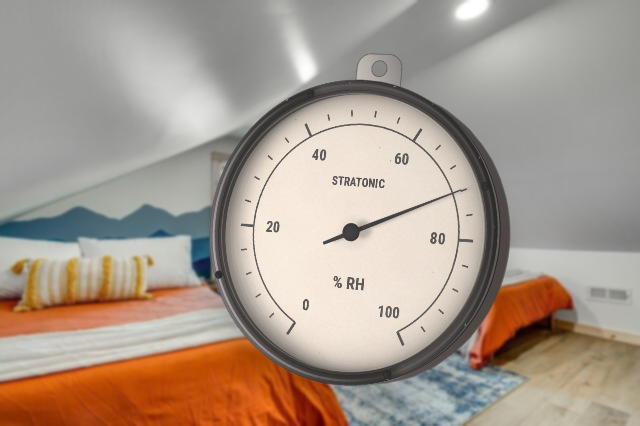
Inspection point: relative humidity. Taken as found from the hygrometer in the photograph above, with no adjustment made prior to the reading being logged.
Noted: 72 %
